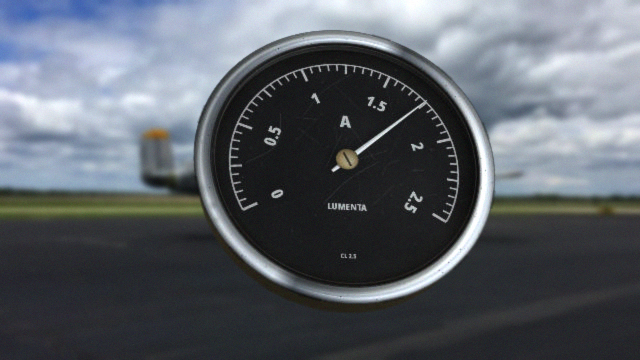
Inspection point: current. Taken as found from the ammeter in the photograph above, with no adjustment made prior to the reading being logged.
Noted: 1.75 A
